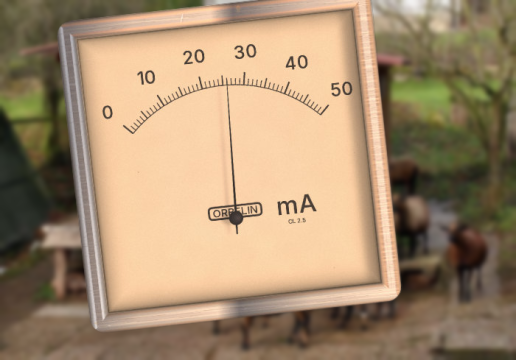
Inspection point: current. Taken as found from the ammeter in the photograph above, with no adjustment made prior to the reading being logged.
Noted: 26 mA
